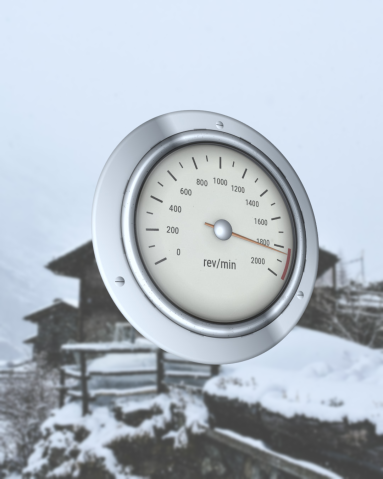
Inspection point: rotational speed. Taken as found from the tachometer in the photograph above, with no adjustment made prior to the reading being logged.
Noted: 1850 rpm
